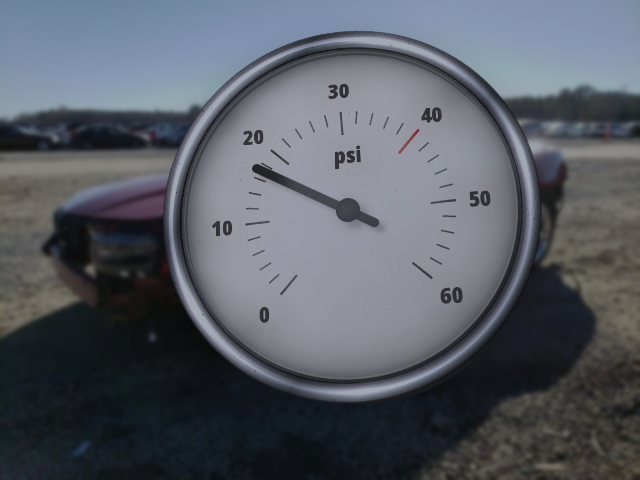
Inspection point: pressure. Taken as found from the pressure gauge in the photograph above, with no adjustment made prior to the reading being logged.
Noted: 17 psi
